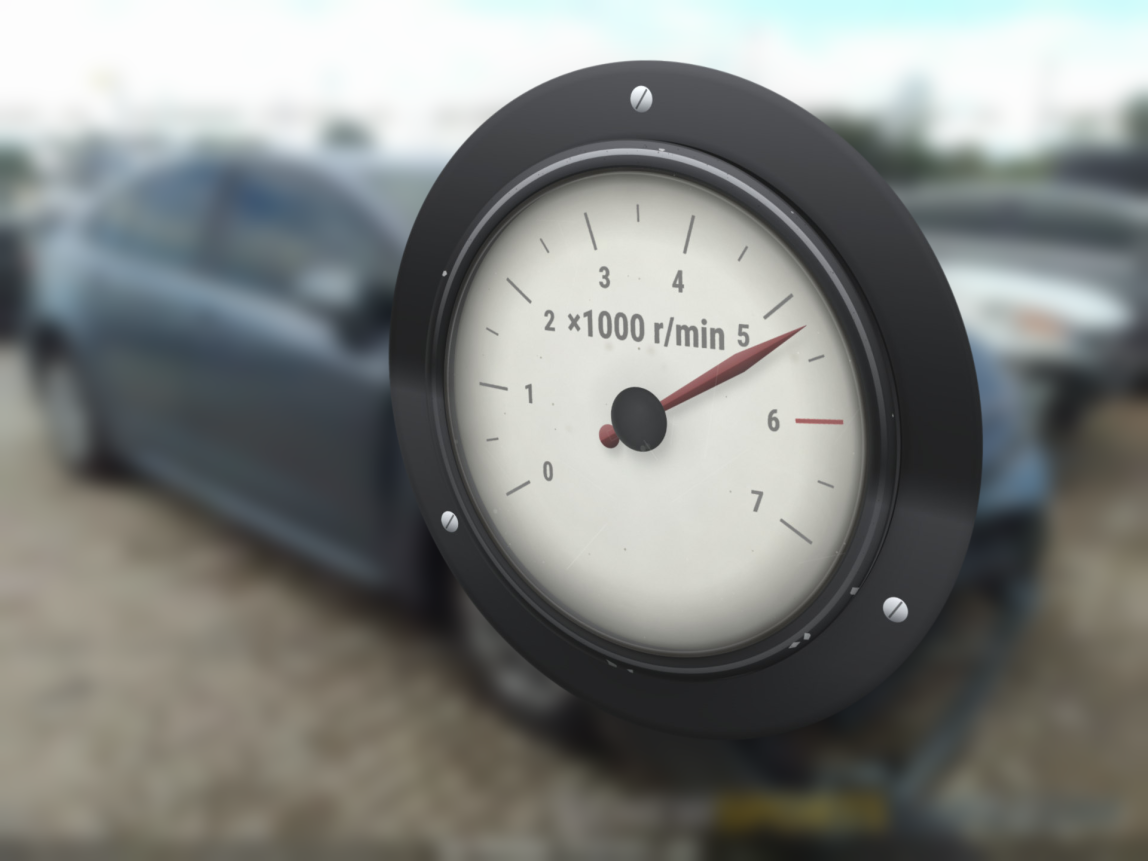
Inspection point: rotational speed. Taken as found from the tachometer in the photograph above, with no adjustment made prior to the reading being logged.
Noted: 5250 rpm
